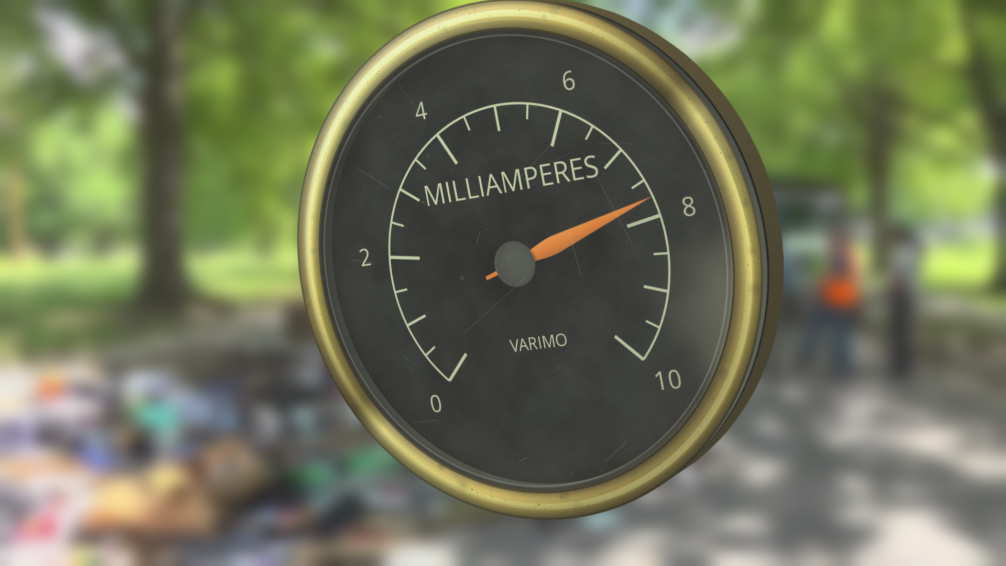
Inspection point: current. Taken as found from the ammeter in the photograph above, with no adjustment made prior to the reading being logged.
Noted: 7.75 mA
